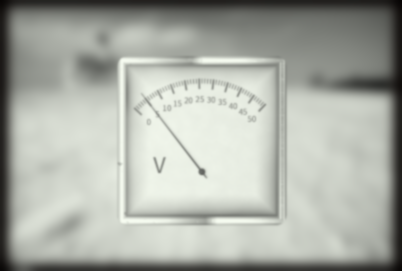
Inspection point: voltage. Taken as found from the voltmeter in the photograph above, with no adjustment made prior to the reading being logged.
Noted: 5 V
